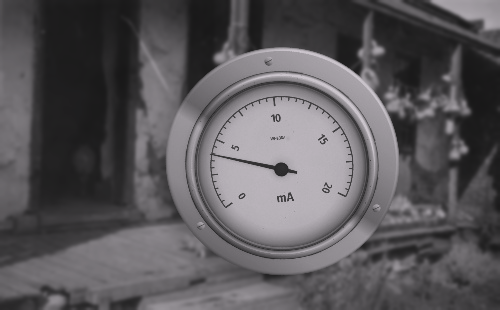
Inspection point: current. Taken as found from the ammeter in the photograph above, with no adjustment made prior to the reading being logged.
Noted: 4 mA
